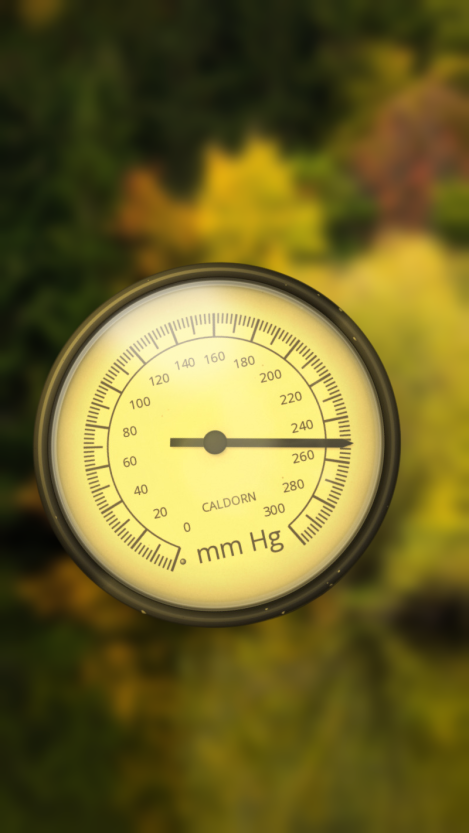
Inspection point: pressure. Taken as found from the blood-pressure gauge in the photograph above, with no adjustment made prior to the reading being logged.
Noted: 252 mmHg
